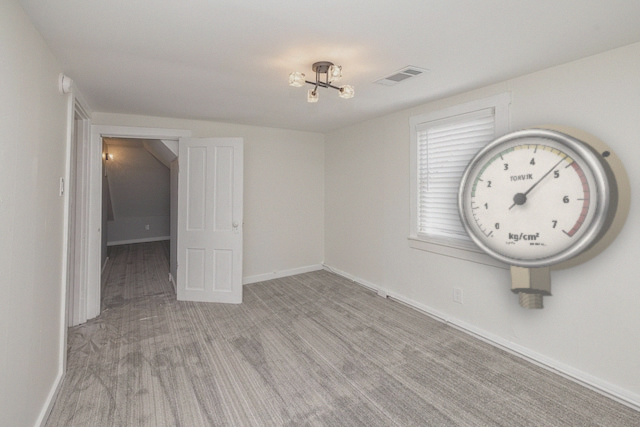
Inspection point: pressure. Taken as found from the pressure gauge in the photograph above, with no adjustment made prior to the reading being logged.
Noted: 4.8 kg/cm²
